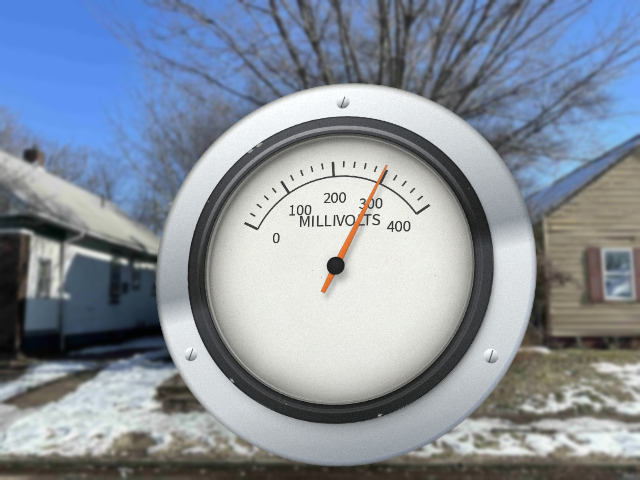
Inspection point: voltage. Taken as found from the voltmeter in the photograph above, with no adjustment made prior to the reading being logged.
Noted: 300 mV
